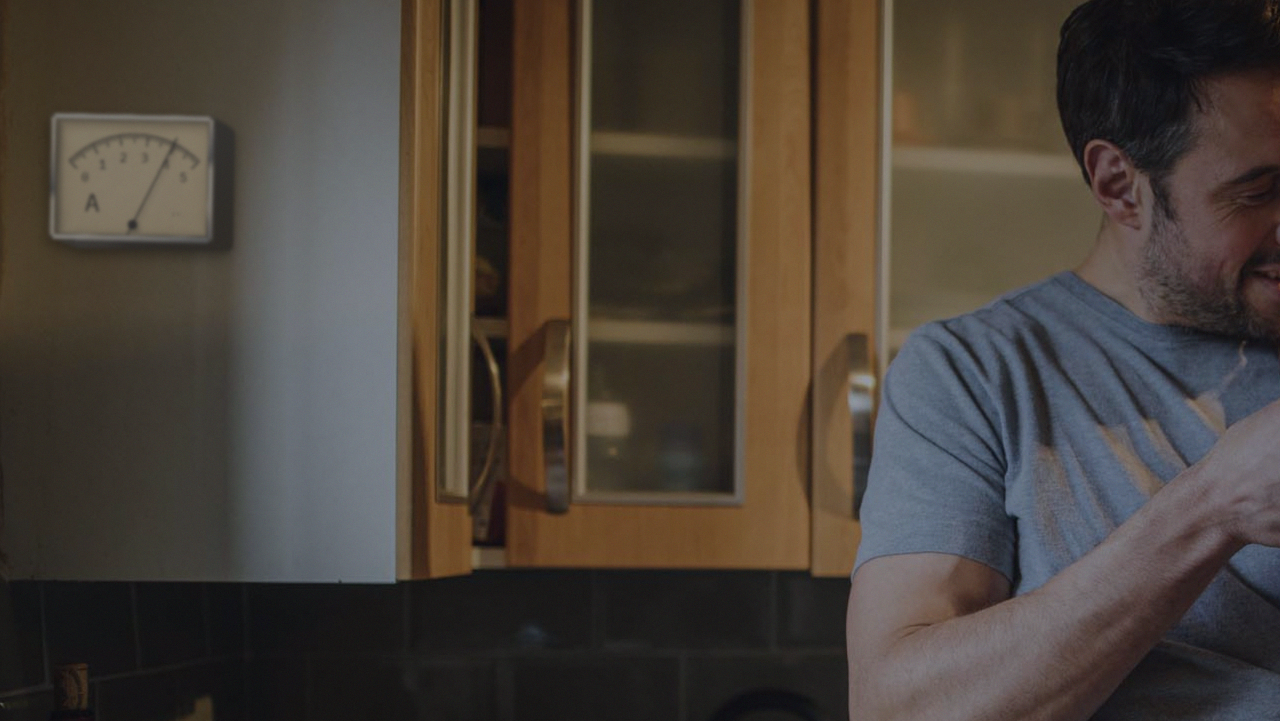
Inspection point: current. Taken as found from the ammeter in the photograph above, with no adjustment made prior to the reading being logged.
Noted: 4 A
